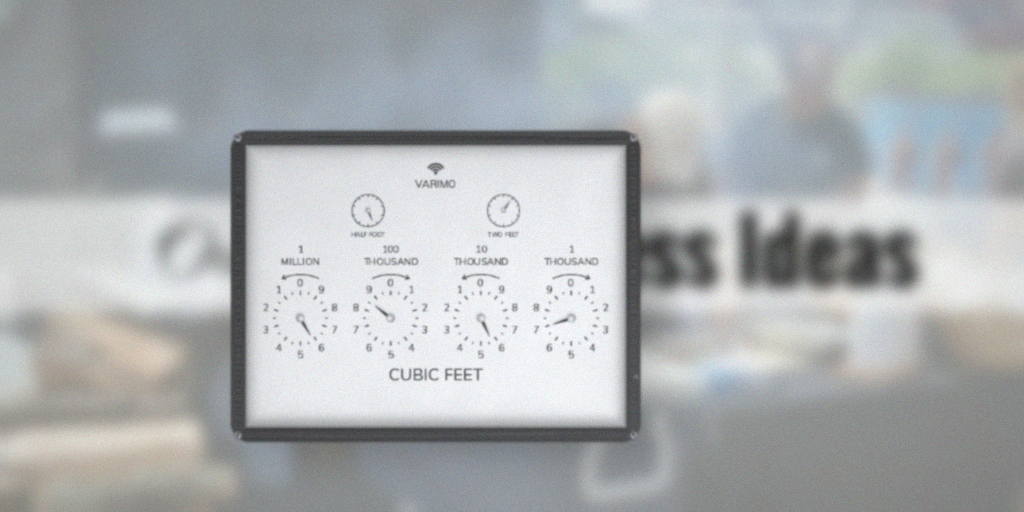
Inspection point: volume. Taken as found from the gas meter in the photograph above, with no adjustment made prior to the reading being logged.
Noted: 585700 ft³
